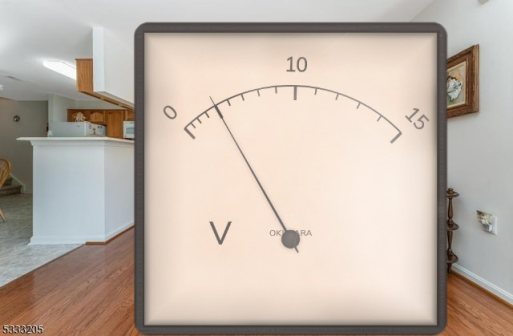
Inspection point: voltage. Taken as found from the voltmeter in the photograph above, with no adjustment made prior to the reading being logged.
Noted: 5 V
